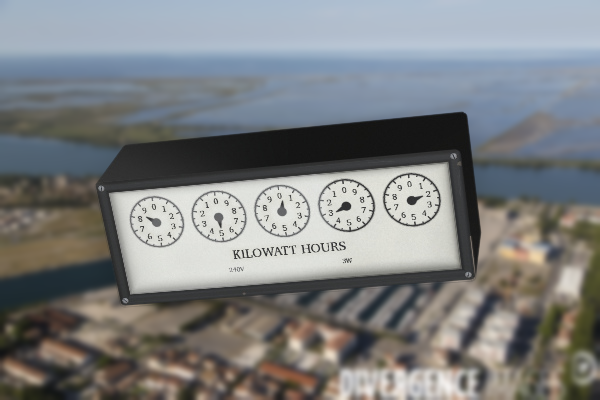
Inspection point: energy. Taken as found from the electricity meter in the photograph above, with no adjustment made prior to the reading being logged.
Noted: 85032 kWh
